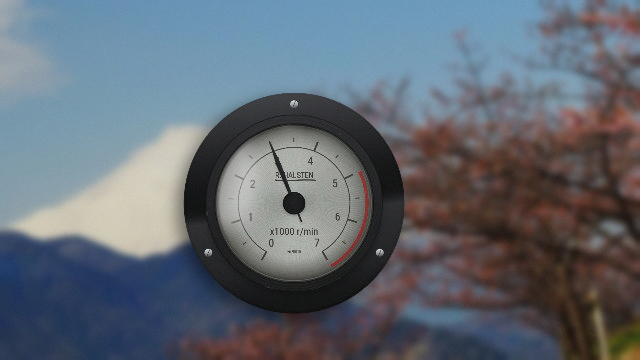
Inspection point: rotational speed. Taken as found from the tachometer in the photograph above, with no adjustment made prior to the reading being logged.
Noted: 3000 rpm
